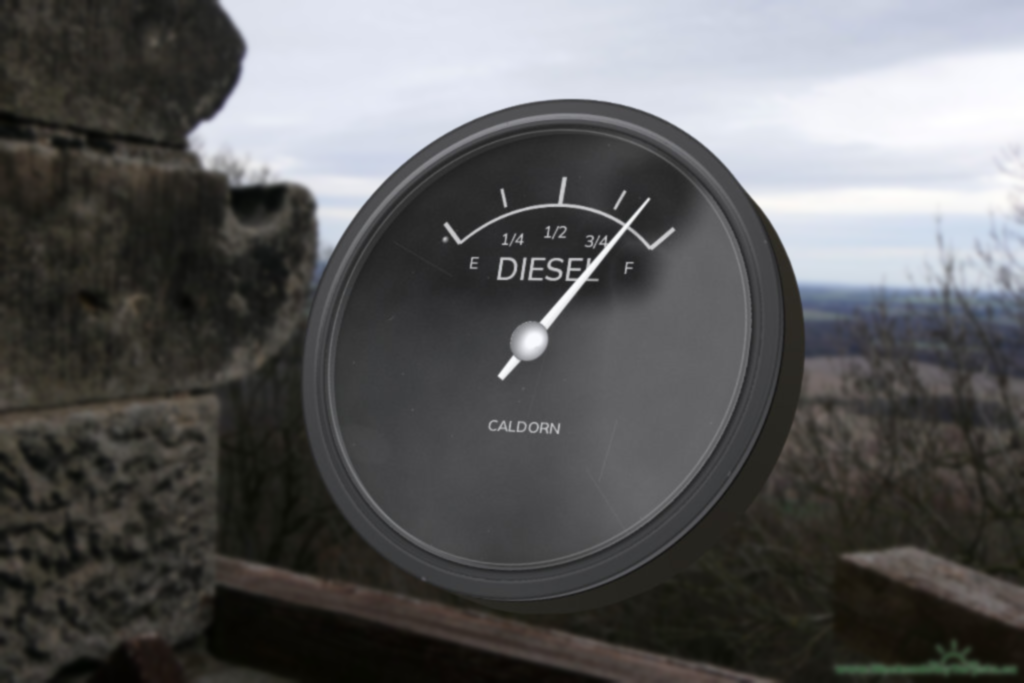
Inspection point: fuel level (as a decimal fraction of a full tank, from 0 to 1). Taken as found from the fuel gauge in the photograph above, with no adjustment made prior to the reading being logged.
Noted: 0.875
